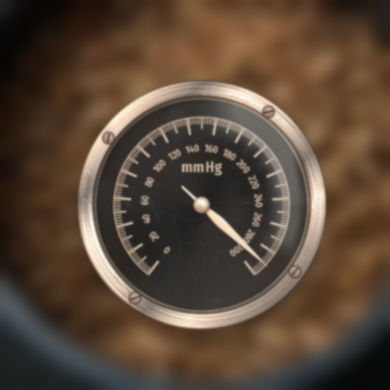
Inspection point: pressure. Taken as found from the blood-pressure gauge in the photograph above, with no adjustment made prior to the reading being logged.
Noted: 290 mmHg
